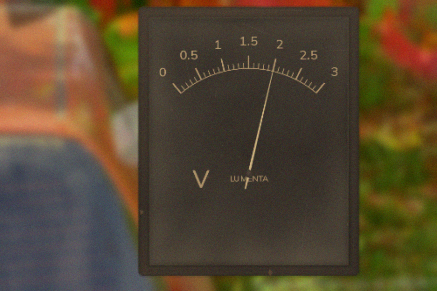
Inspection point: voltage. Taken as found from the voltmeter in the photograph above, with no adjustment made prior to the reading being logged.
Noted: 2 V
